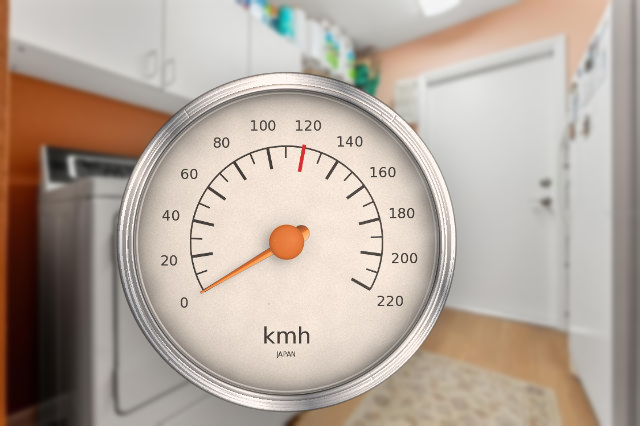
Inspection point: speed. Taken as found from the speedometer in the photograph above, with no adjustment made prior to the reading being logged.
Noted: 0 km/h
